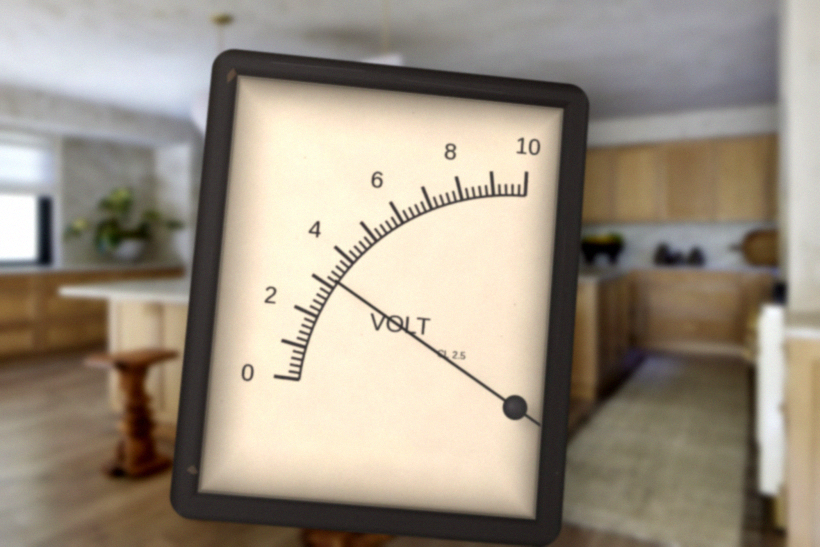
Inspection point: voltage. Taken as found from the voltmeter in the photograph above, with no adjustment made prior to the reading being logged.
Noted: 3.2 V
